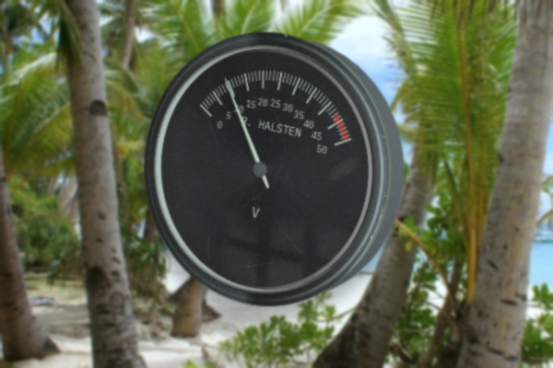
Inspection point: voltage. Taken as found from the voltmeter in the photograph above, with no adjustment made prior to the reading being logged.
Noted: 10 V
